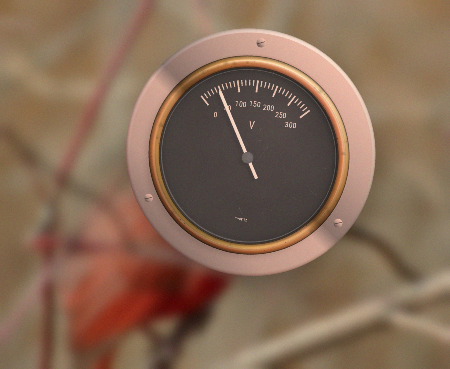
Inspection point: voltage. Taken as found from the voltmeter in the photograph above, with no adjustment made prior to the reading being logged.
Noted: 50 V
